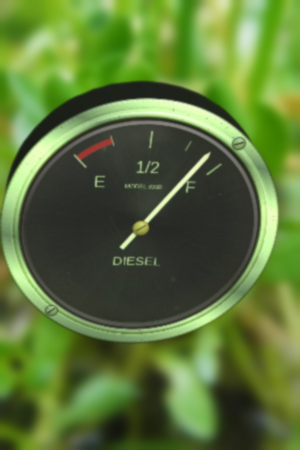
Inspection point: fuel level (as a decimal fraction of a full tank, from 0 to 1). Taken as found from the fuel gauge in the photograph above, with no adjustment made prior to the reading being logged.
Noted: 0.875
